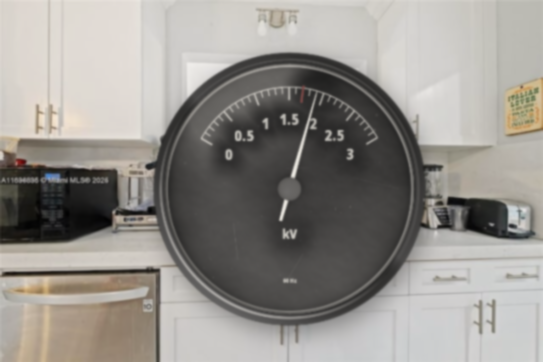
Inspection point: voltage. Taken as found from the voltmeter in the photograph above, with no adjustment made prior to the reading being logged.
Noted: 1.9 kV
